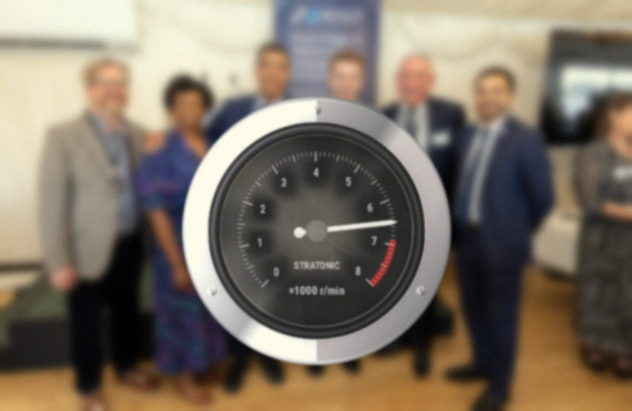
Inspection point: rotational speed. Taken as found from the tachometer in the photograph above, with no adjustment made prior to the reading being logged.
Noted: 6500 rpm
